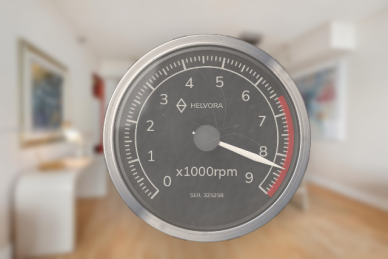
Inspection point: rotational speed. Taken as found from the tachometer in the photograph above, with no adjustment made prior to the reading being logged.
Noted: 8300 rpm
